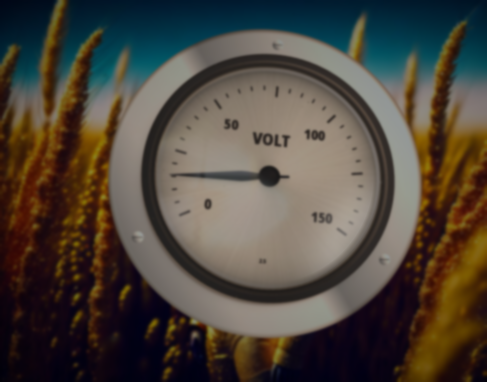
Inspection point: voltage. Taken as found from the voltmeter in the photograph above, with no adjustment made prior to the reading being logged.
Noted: 15 V
